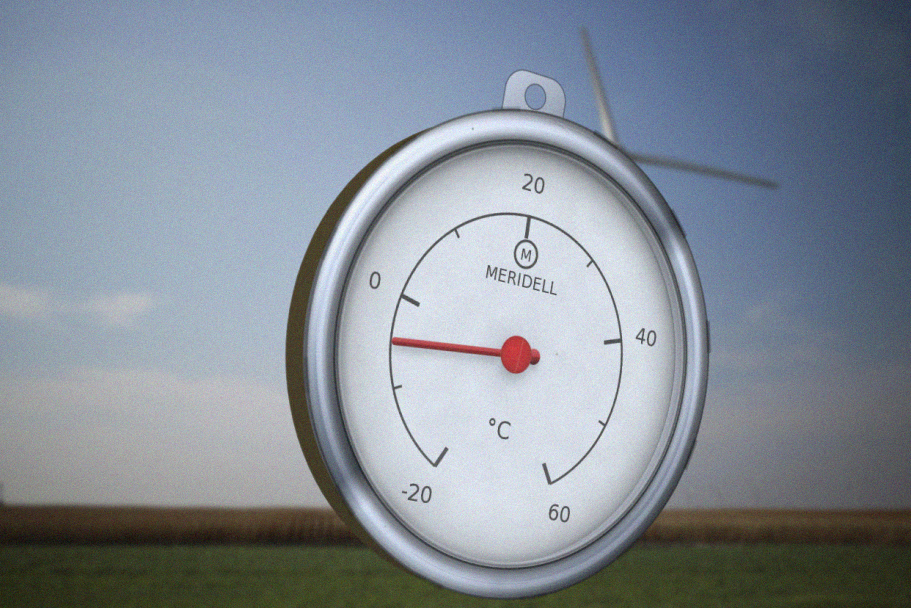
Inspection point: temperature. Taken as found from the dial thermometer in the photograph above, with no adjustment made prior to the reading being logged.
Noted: -5 °C
